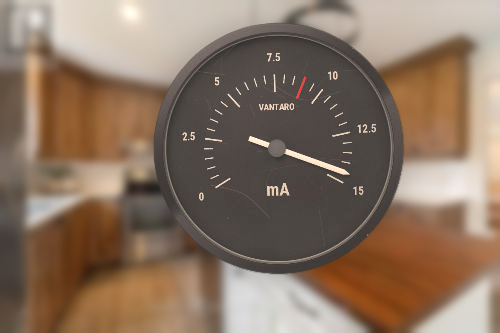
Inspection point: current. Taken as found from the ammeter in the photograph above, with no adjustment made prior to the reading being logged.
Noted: 14.5 mA
